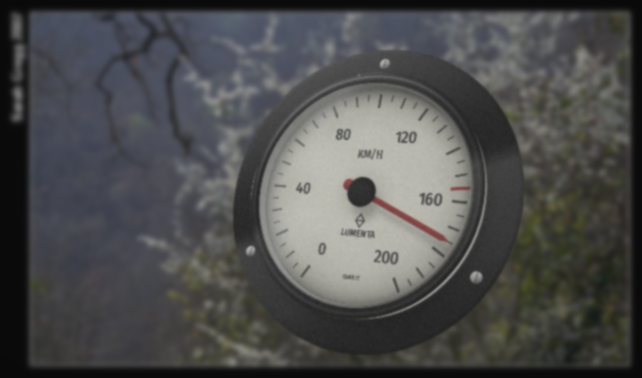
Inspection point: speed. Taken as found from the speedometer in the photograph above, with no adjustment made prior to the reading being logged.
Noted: 175 km/h
